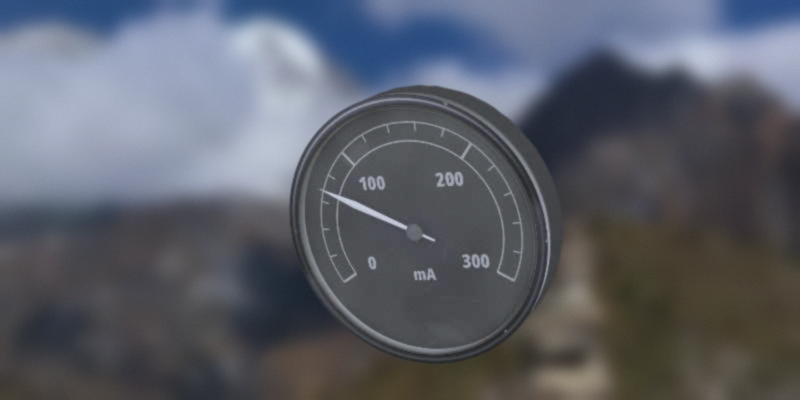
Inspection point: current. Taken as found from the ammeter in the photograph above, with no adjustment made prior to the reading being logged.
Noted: 70 mA
